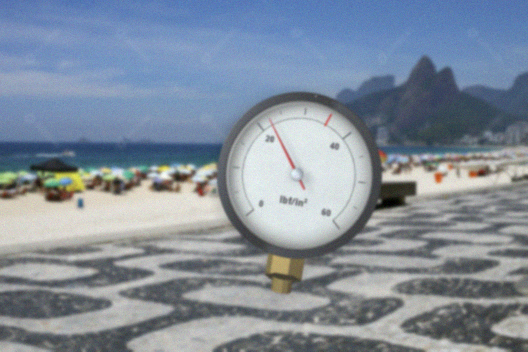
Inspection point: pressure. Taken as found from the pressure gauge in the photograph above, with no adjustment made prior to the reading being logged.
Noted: 22.5 psi
